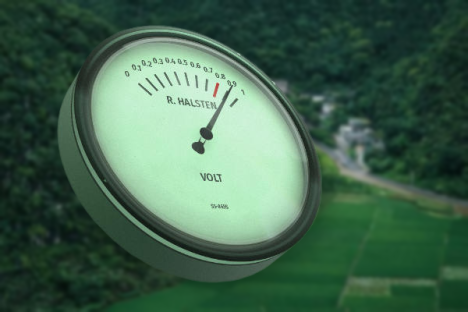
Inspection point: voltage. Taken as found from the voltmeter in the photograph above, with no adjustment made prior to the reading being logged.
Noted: 0.9 V
